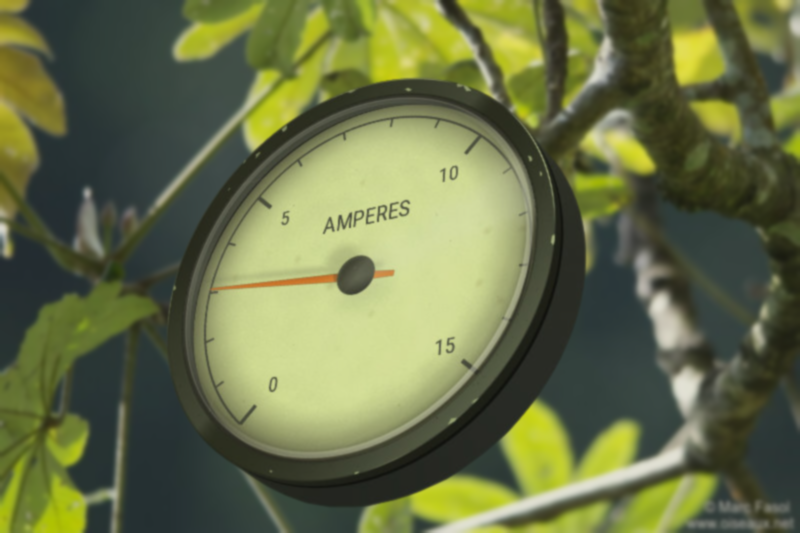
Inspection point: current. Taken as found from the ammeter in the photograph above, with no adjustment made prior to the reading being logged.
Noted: 3 A
